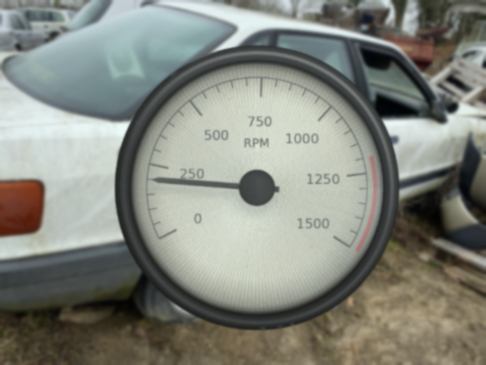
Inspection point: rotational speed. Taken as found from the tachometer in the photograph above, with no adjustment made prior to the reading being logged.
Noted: 200 rpm
